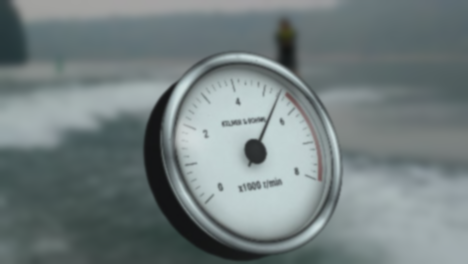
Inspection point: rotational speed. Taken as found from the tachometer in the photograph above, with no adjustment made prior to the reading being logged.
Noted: 5400 rpm
